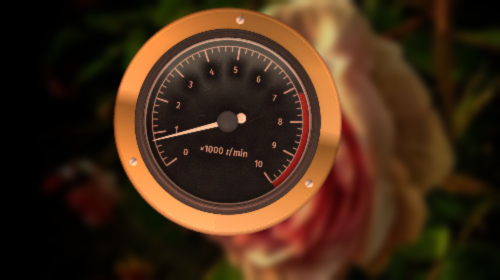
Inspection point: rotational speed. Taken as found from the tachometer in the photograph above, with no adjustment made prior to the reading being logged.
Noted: 800 rpm
